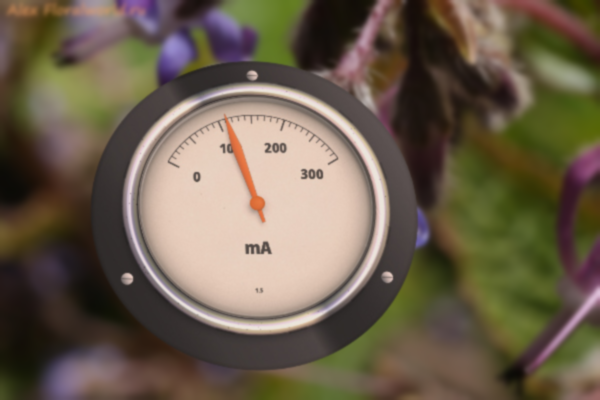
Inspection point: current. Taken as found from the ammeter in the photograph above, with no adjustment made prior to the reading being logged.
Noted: 110 mA
